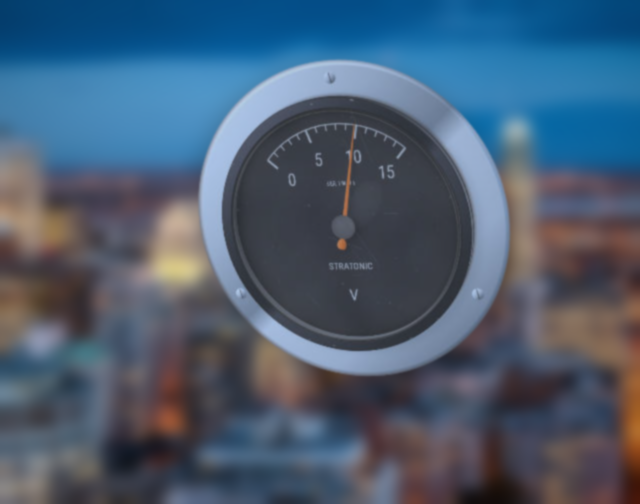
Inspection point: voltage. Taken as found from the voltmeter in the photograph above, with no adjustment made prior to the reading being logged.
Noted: 10 V
